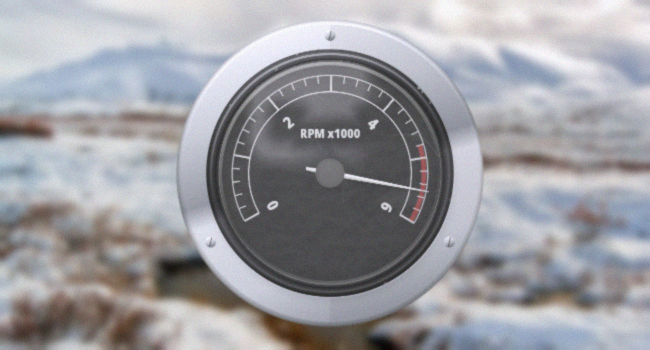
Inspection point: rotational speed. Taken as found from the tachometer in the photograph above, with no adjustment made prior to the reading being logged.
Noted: 5500 rpm
